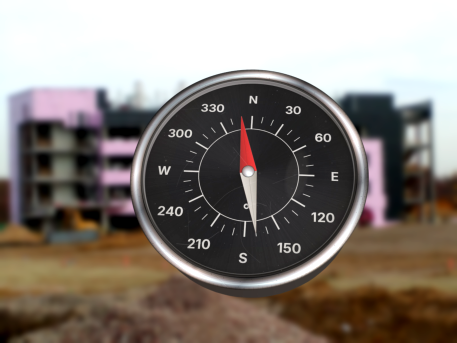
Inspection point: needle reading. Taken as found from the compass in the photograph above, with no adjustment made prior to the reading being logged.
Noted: 350 °
